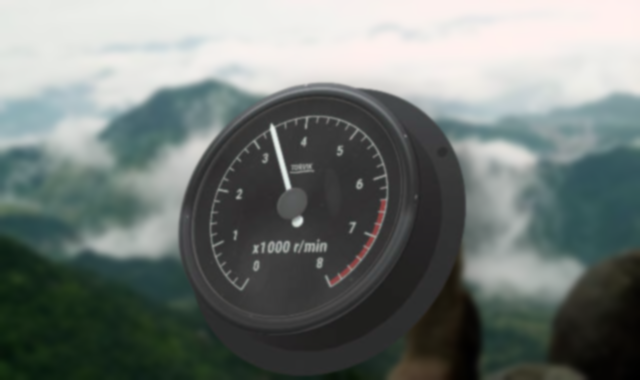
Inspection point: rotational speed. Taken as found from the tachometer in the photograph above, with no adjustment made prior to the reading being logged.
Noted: 3400 rpm
